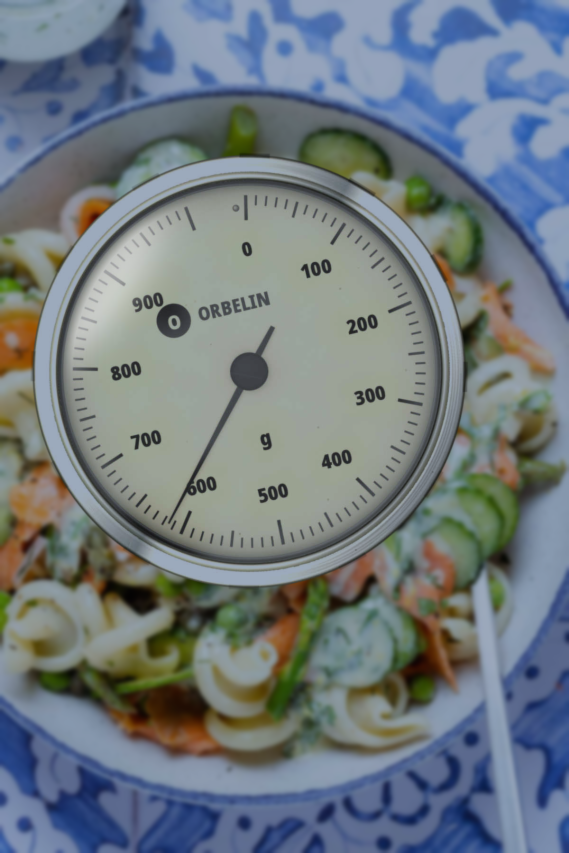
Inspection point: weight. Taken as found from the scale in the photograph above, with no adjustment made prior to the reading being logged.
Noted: 615 g
